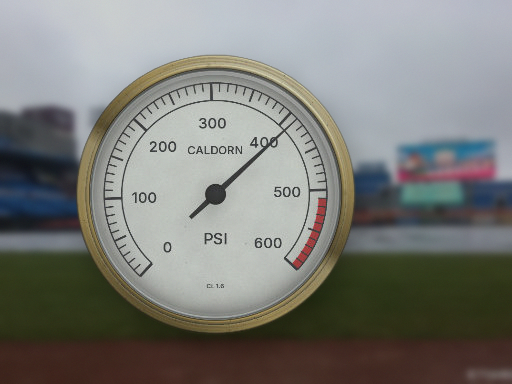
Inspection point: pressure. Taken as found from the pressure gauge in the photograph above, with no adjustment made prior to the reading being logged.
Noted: 410 psi
